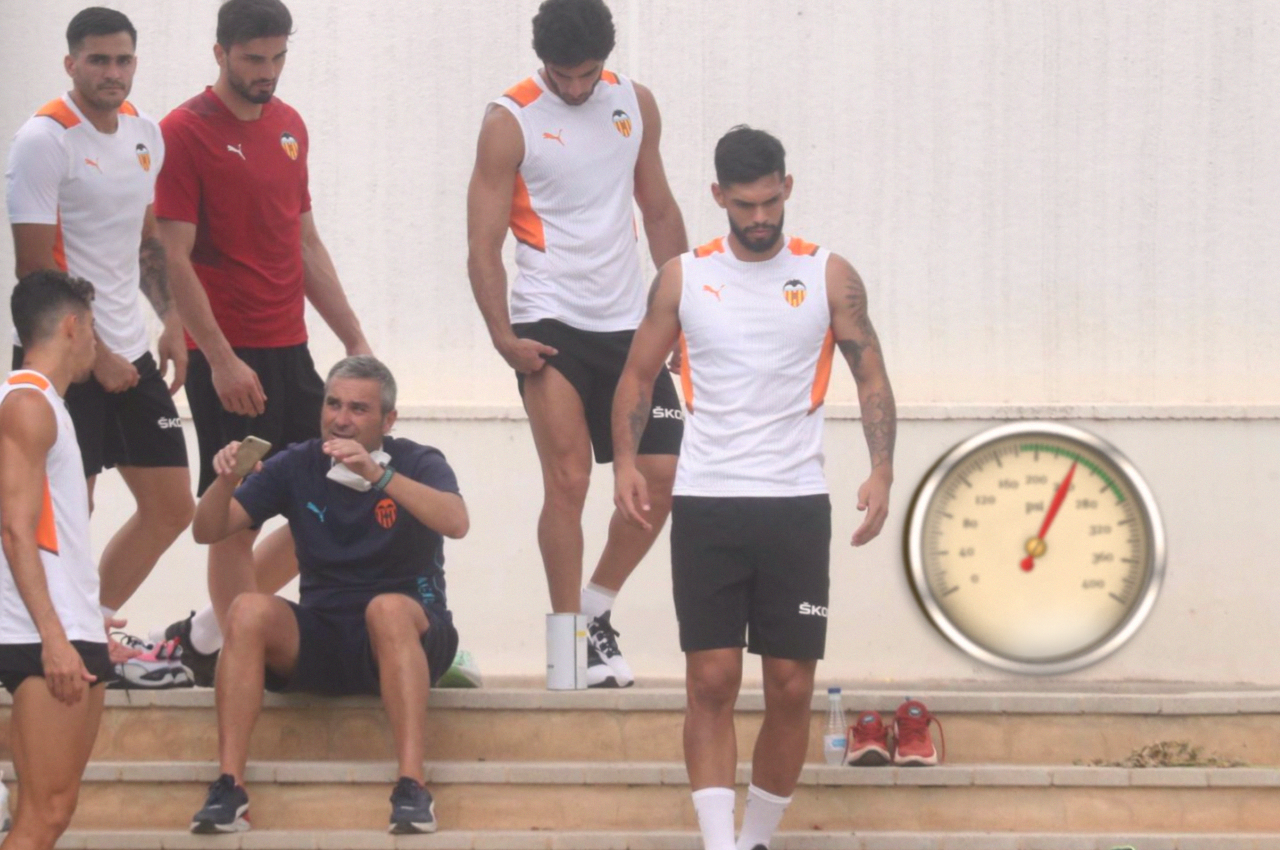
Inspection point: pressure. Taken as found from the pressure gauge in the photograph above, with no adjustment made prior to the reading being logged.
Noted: 240 psi
